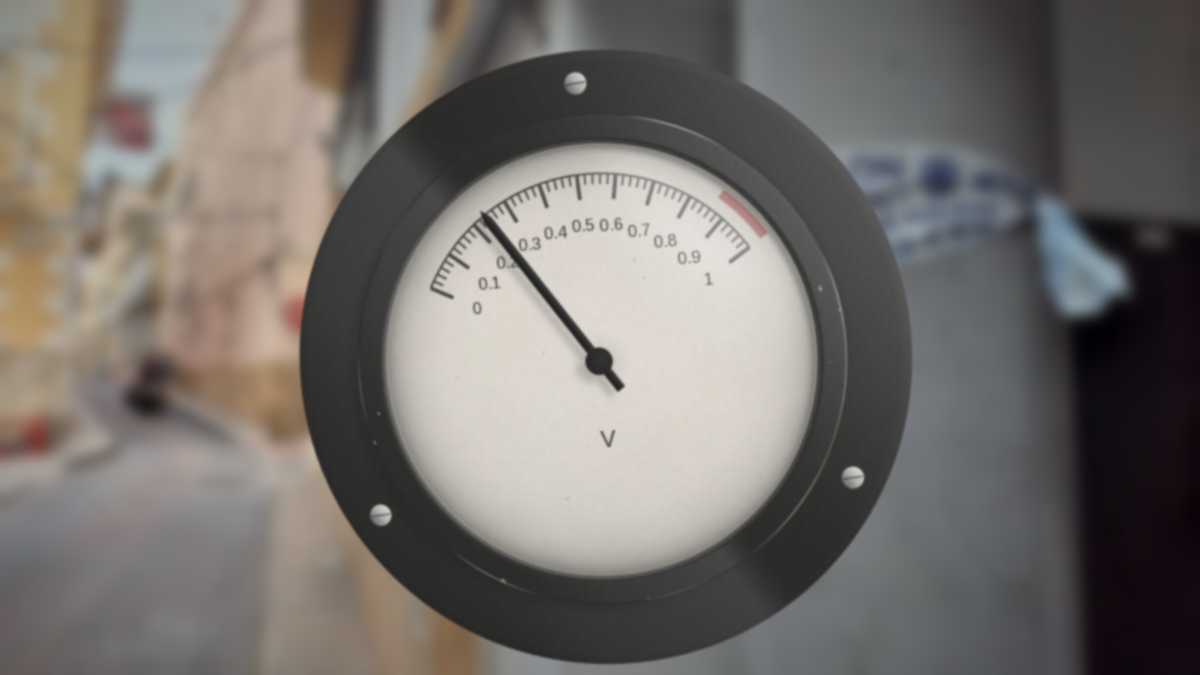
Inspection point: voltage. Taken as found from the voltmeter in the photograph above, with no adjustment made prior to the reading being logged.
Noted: 0.24 V
